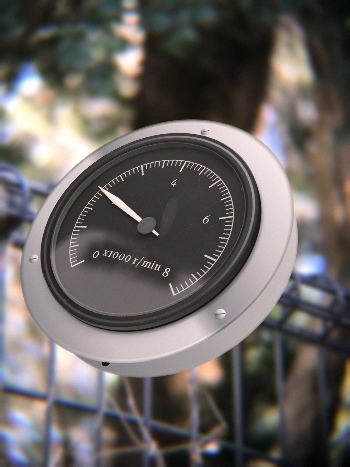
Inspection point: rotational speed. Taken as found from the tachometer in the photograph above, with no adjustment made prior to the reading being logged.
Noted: 2000 rpm
